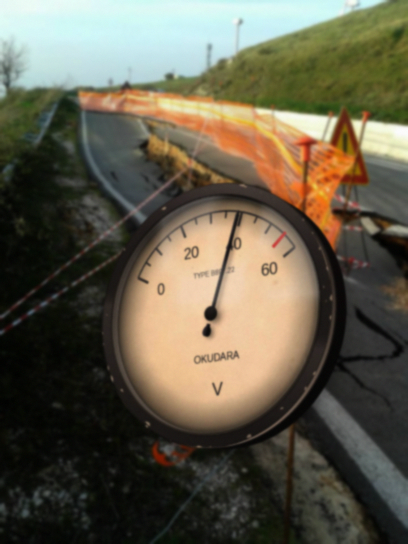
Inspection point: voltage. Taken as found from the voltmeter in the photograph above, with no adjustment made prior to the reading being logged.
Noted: 40 V
